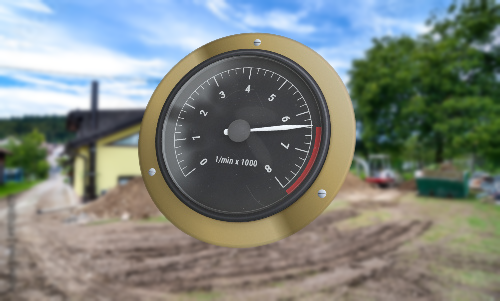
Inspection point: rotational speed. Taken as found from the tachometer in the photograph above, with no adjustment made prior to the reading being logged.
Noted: 6400 rpm
